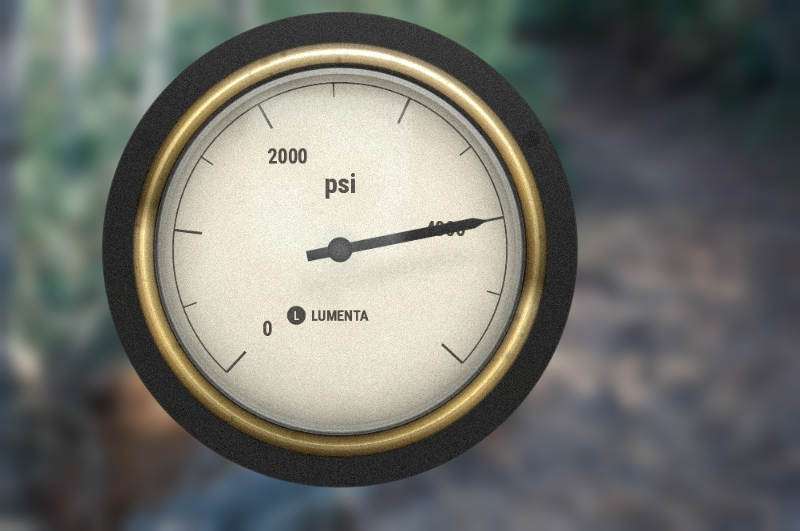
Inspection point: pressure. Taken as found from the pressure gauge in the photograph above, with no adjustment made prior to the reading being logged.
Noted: 4000 psi
